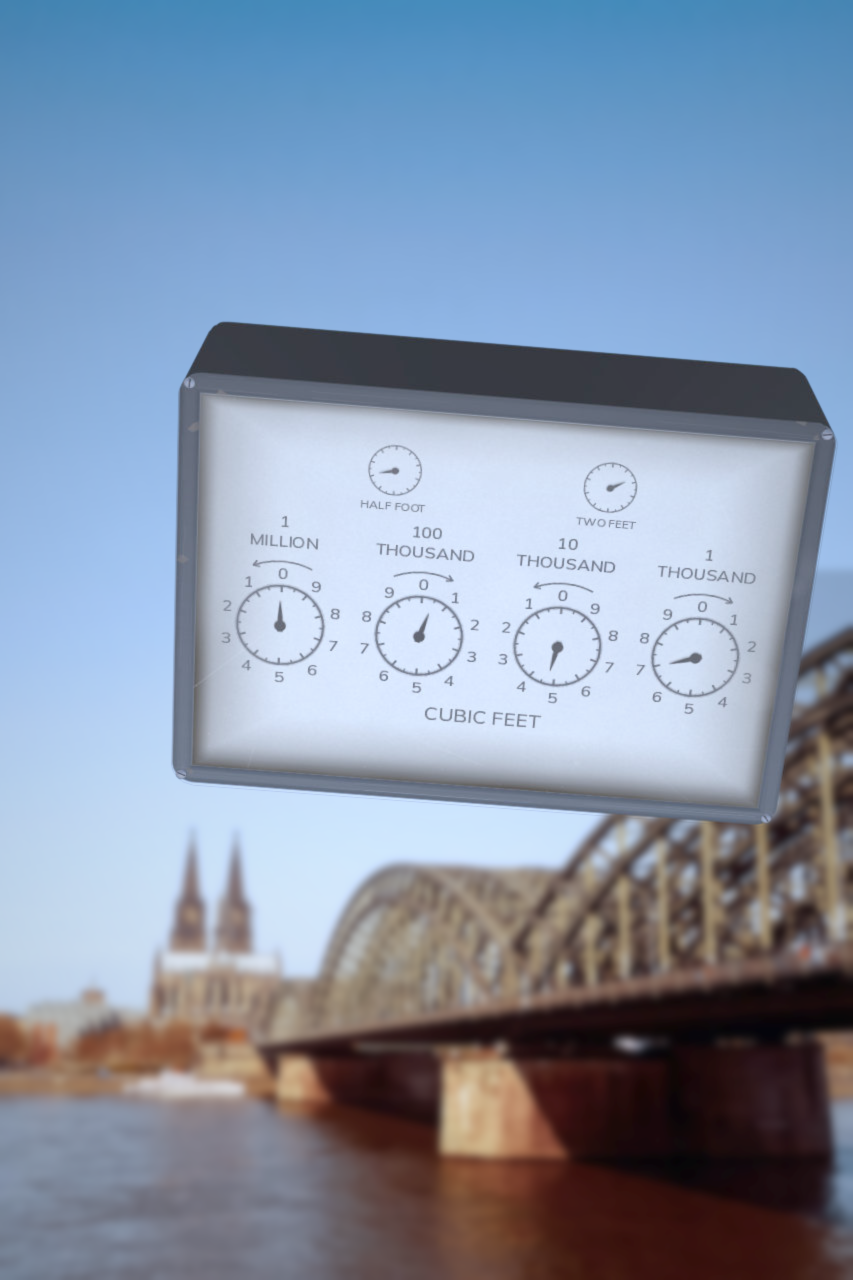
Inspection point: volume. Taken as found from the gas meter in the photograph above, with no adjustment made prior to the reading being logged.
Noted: 4700 ft³
